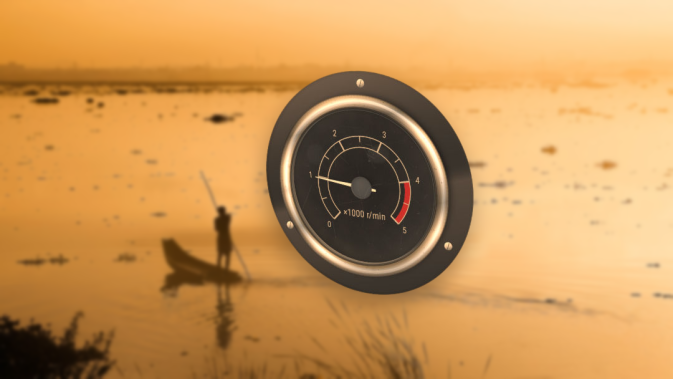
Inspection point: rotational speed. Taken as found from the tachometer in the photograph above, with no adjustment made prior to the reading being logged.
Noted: 1000 rpm
